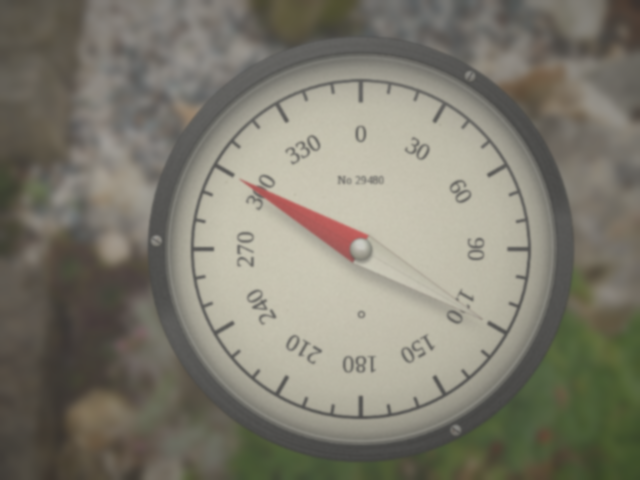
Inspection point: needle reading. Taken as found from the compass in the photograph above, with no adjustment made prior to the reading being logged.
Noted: 300 °
